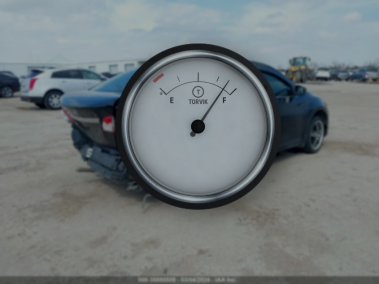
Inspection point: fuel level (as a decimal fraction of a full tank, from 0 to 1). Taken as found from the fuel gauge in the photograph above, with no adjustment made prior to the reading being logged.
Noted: 0.875
